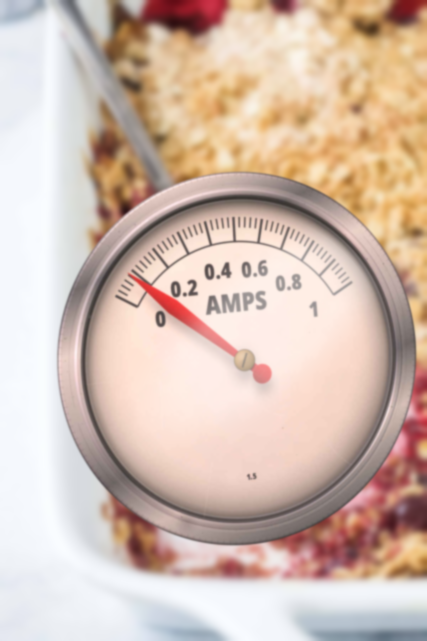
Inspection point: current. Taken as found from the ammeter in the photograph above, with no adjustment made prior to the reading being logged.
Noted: 0.08 A
